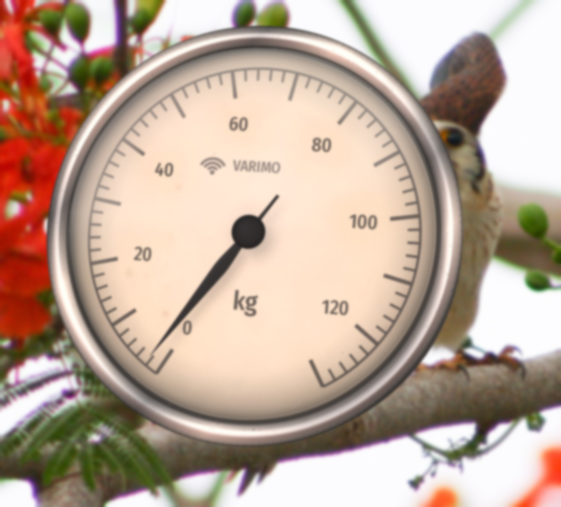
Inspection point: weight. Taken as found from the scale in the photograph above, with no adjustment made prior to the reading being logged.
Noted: 2 kg
